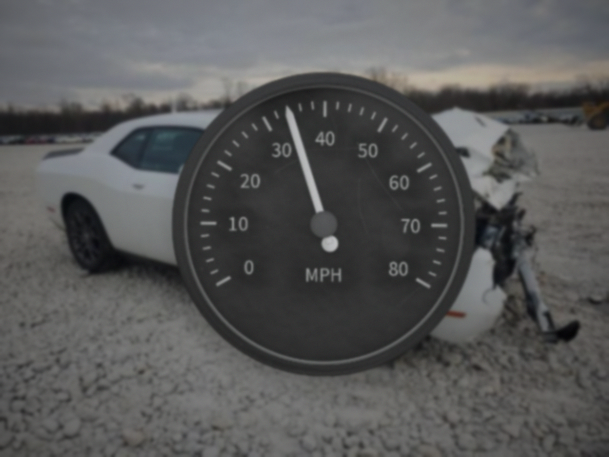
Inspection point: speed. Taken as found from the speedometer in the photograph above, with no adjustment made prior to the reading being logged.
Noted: 34 mph
